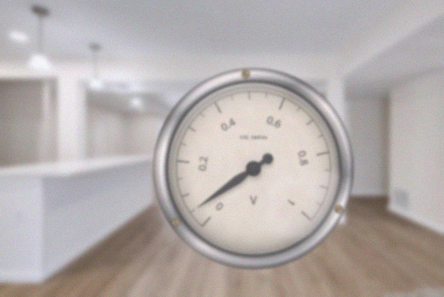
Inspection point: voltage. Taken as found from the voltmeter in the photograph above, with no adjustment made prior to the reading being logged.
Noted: 0.05 V
